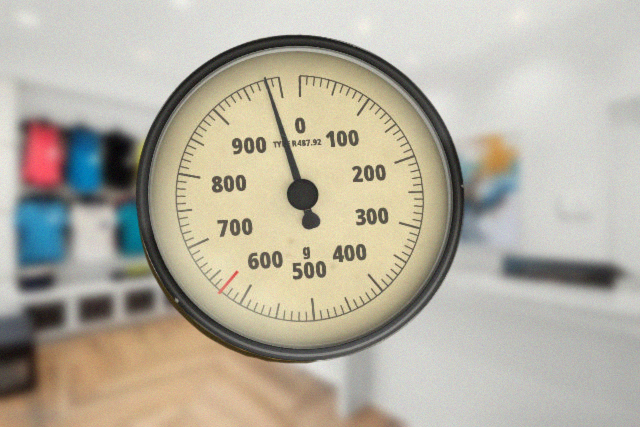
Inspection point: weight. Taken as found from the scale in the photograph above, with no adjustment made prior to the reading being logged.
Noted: 980 g
